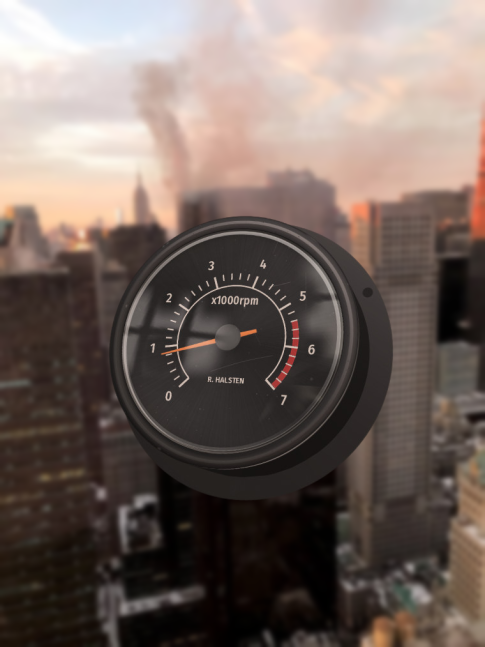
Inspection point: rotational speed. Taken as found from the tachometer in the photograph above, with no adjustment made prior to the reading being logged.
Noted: 800 rpm
